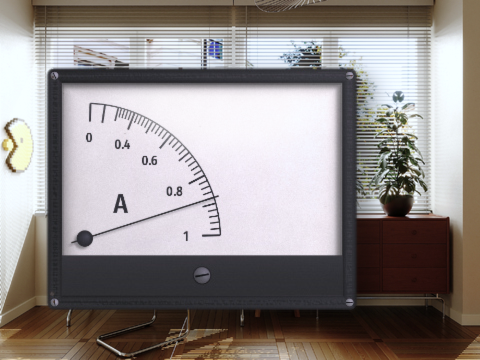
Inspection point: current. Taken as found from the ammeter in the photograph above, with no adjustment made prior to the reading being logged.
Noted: 0.88 A
